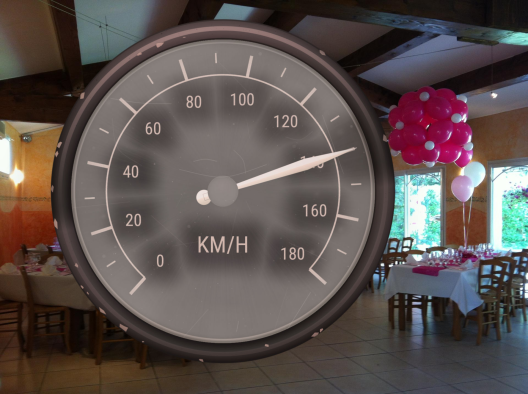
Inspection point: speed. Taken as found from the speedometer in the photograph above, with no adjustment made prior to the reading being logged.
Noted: 140 km/h
